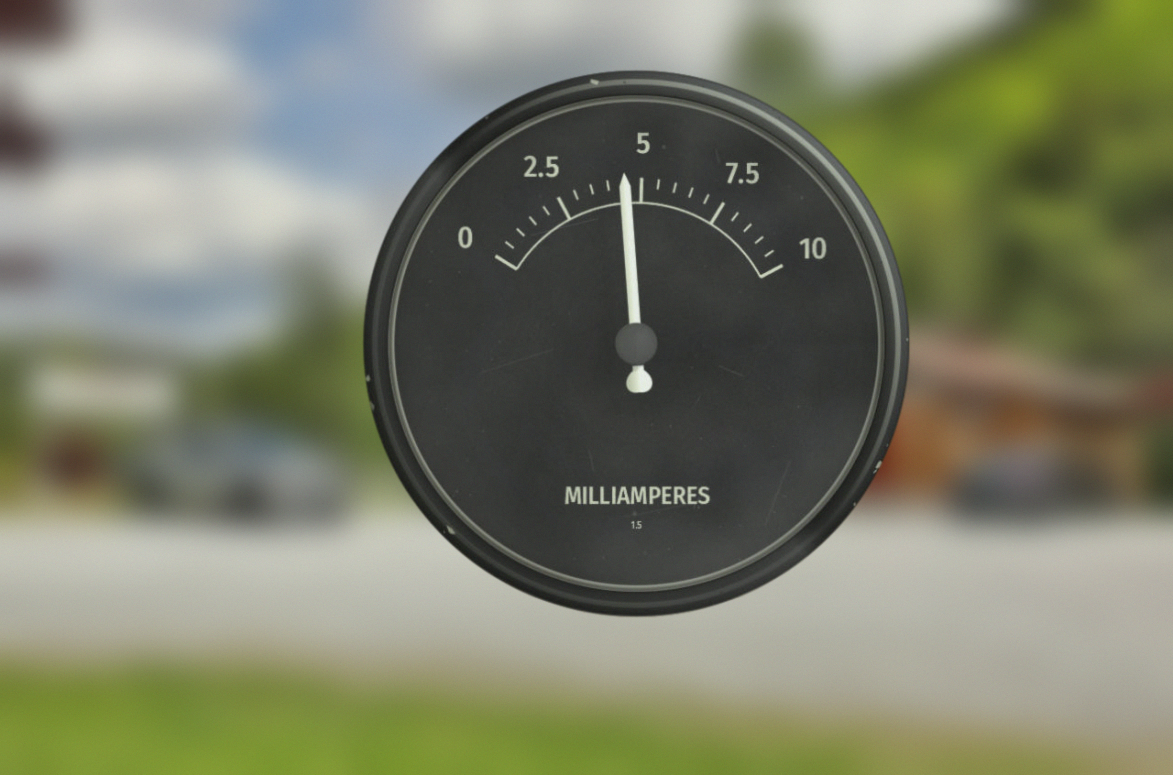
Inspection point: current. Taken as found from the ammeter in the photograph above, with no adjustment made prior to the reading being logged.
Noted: 4.5 mA
